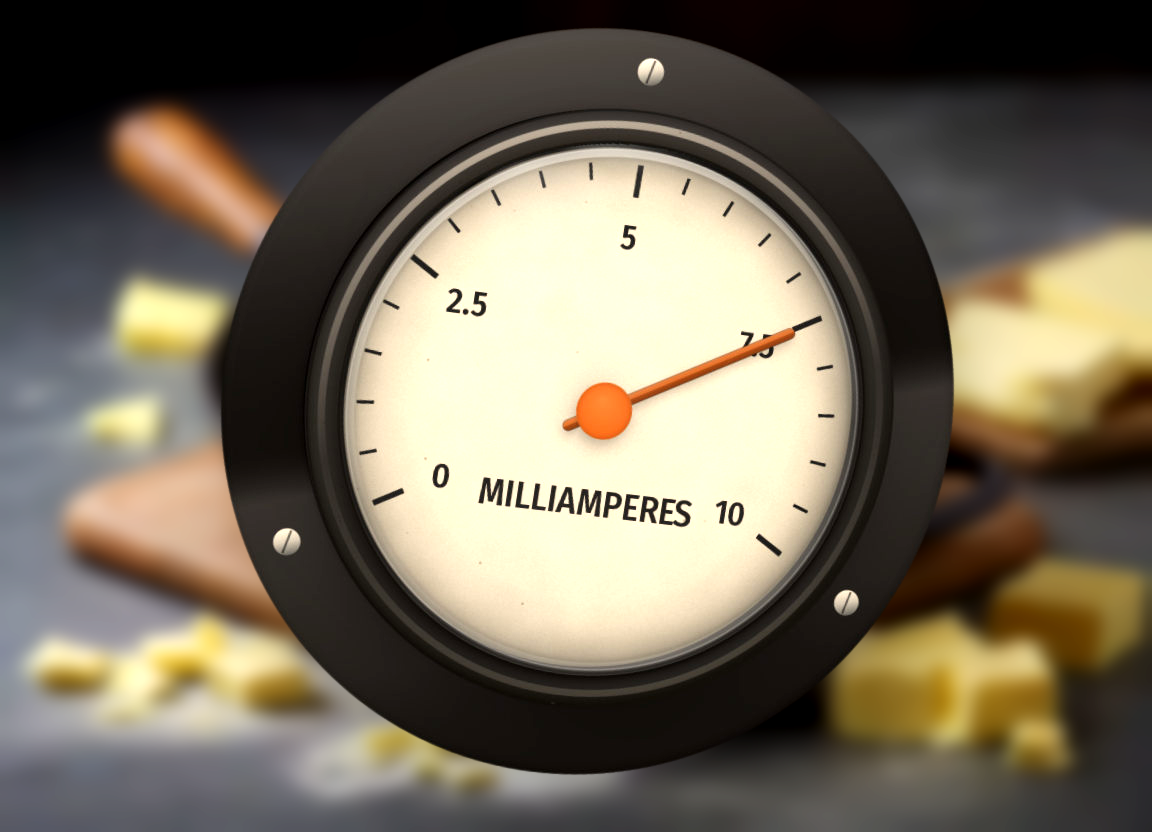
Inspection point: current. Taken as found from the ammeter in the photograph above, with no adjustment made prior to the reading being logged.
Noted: 7.5 mA
